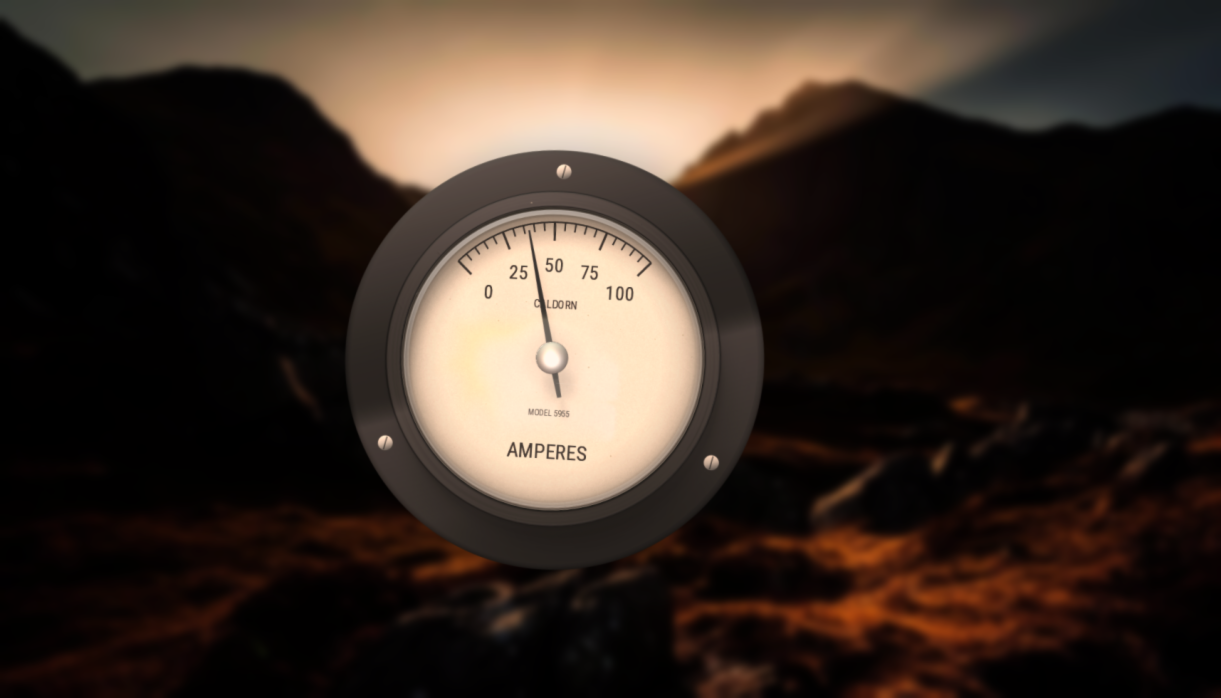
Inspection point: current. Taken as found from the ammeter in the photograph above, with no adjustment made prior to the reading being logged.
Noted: 37.5 A
